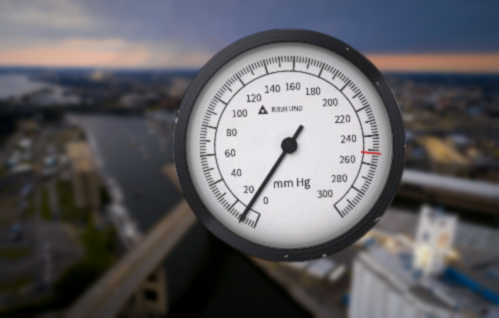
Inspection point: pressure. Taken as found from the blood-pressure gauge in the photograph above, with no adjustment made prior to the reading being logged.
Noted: 10 mmHg
